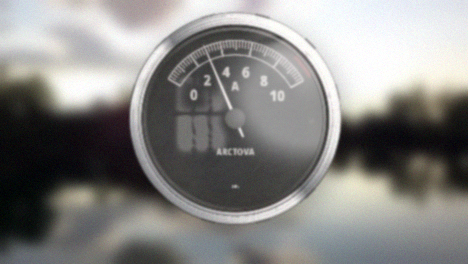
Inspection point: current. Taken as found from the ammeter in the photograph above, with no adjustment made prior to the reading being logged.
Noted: 3 A
